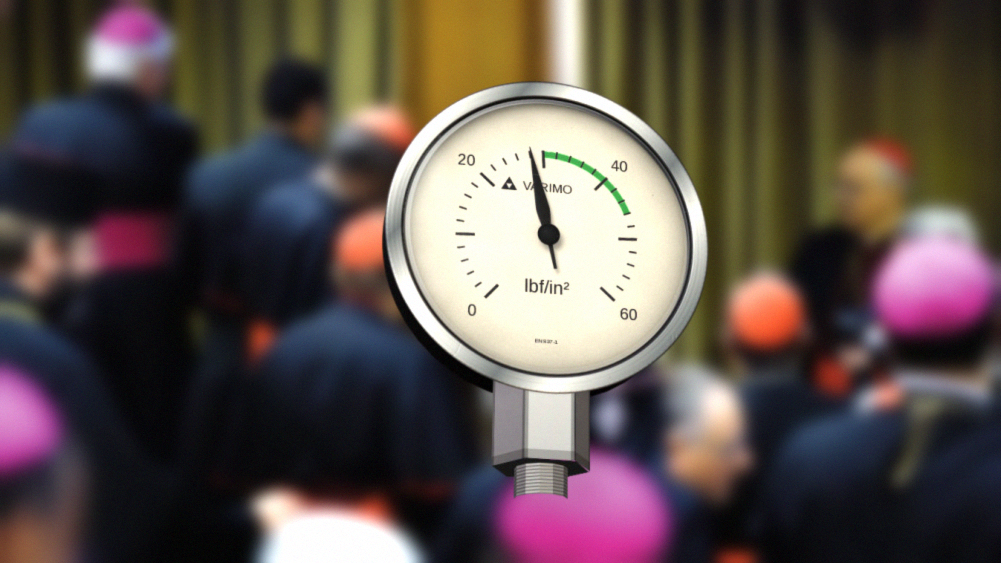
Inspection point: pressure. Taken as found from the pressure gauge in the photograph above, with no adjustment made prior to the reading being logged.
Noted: 28 psi
